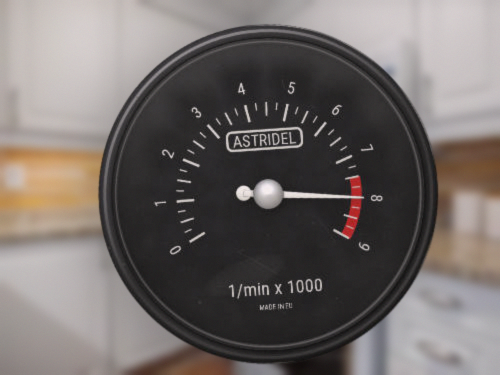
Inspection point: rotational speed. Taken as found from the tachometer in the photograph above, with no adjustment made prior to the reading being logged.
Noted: 8000 rpm
